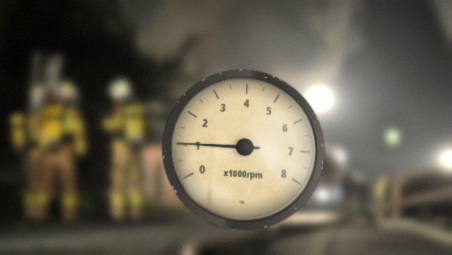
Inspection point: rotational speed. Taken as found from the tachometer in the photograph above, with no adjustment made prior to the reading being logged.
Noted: 1000 rpm
